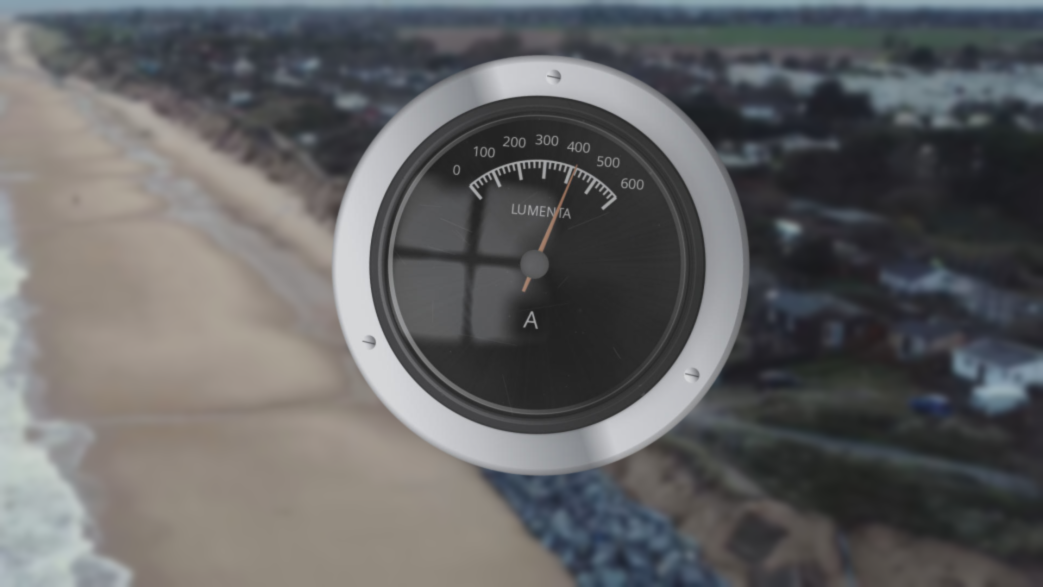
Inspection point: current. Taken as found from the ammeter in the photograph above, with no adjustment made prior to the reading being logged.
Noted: 420 A
